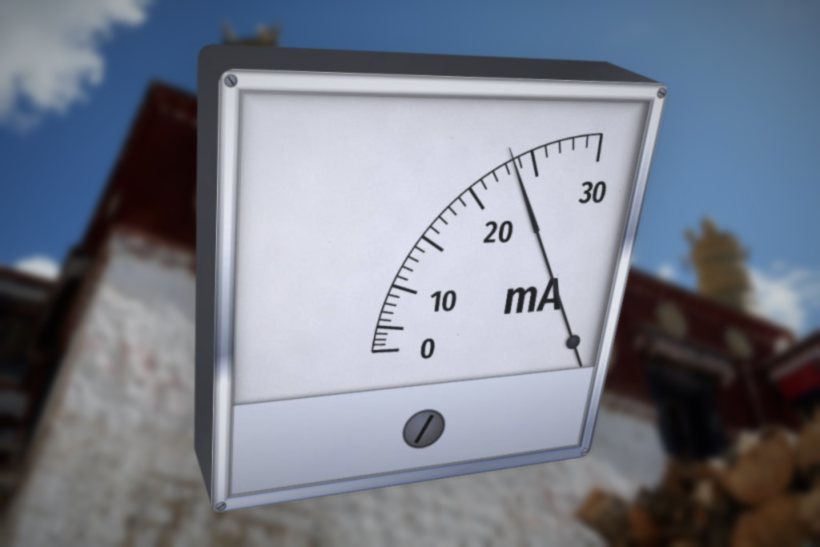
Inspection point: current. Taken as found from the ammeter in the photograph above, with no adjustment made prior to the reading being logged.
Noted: 23.5 mA
